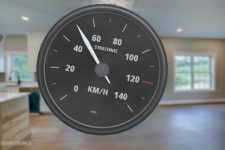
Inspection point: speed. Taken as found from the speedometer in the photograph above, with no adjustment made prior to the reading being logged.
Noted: 50 km/h
